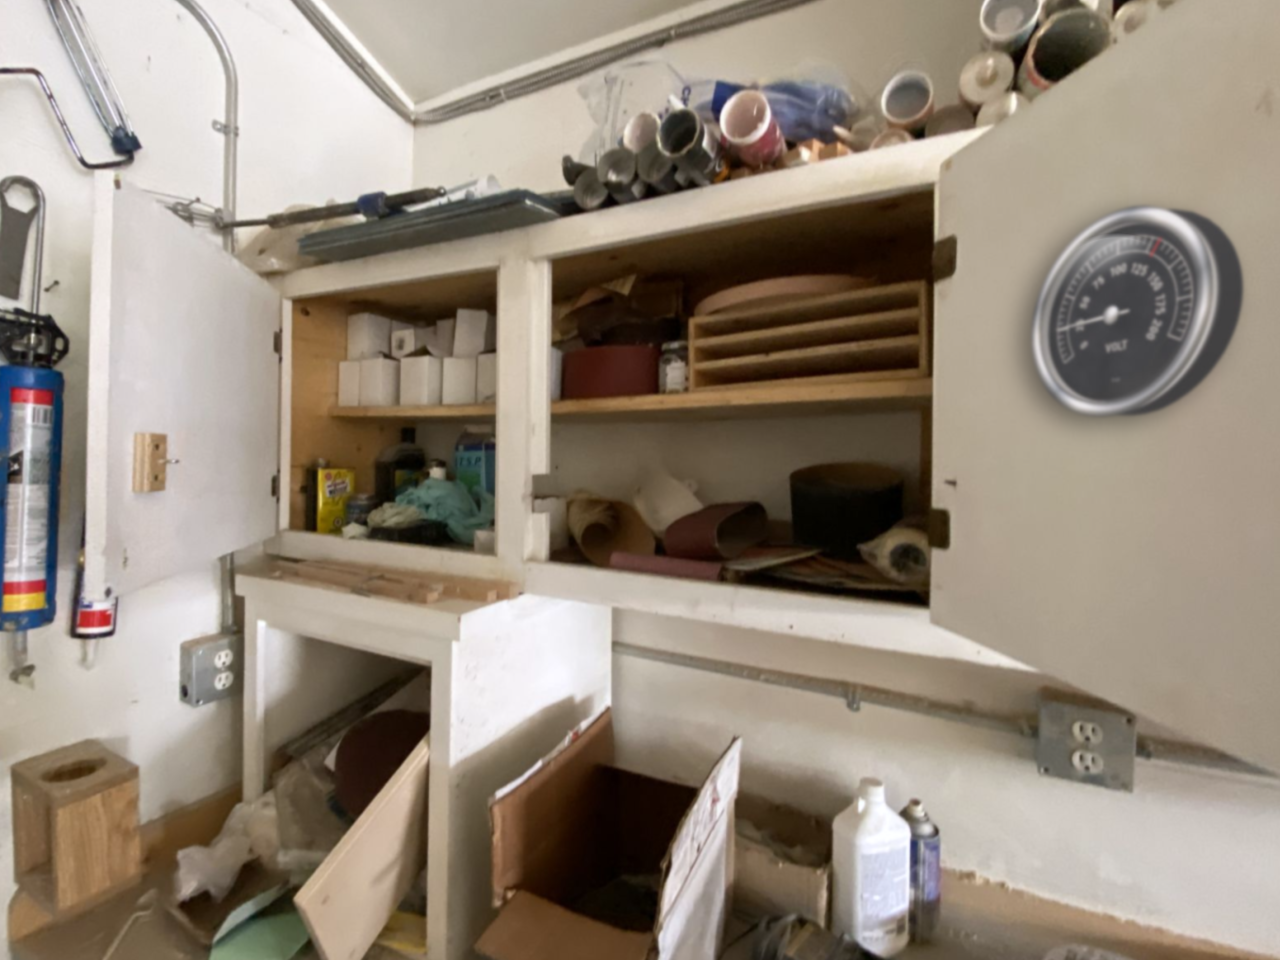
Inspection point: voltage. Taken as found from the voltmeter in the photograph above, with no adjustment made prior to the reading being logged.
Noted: 25 V
